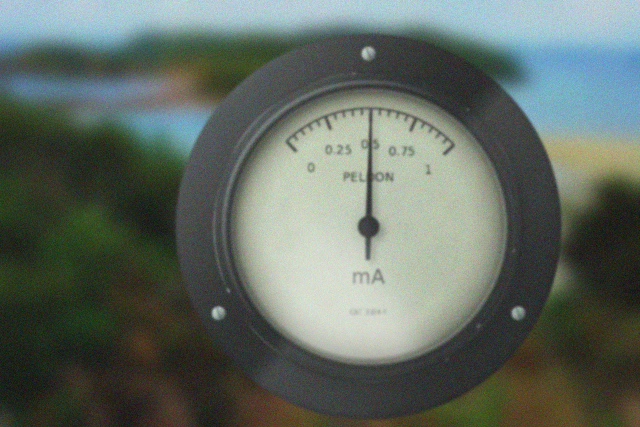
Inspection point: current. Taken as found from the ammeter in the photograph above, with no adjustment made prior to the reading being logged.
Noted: 0.5 mA
